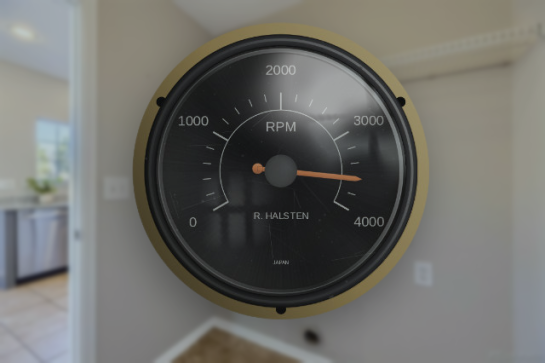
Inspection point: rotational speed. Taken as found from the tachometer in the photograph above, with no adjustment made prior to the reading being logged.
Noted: 3600 rpm
